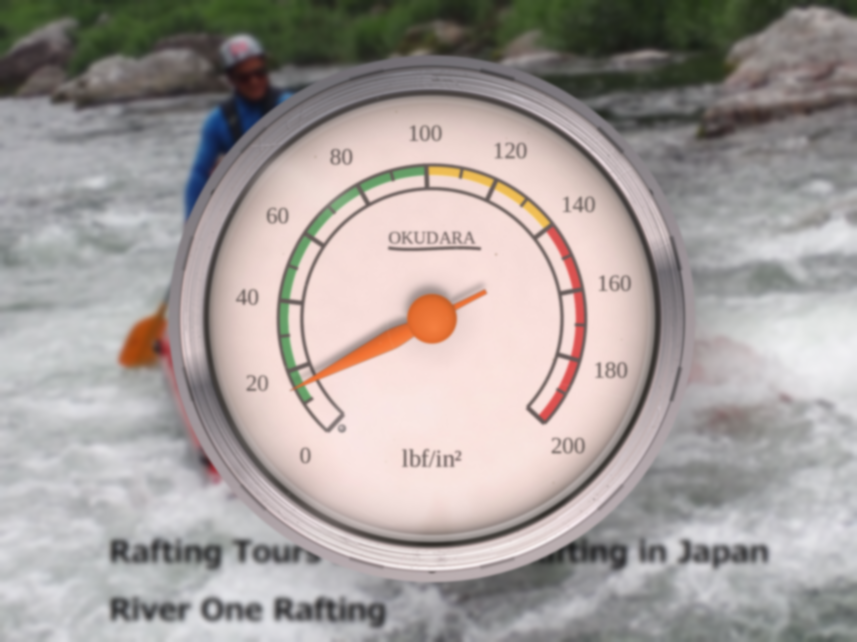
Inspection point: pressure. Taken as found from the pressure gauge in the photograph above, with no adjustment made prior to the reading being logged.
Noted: 15 psi
